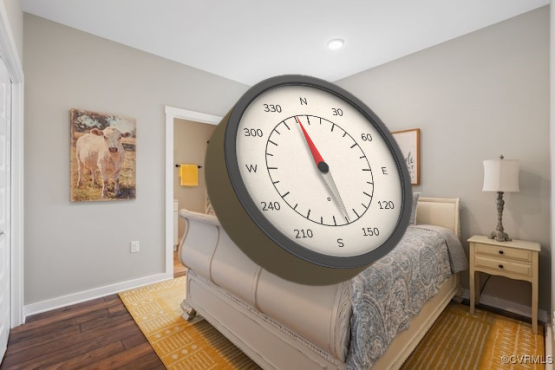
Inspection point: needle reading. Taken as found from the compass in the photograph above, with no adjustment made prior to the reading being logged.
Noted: 345 °
